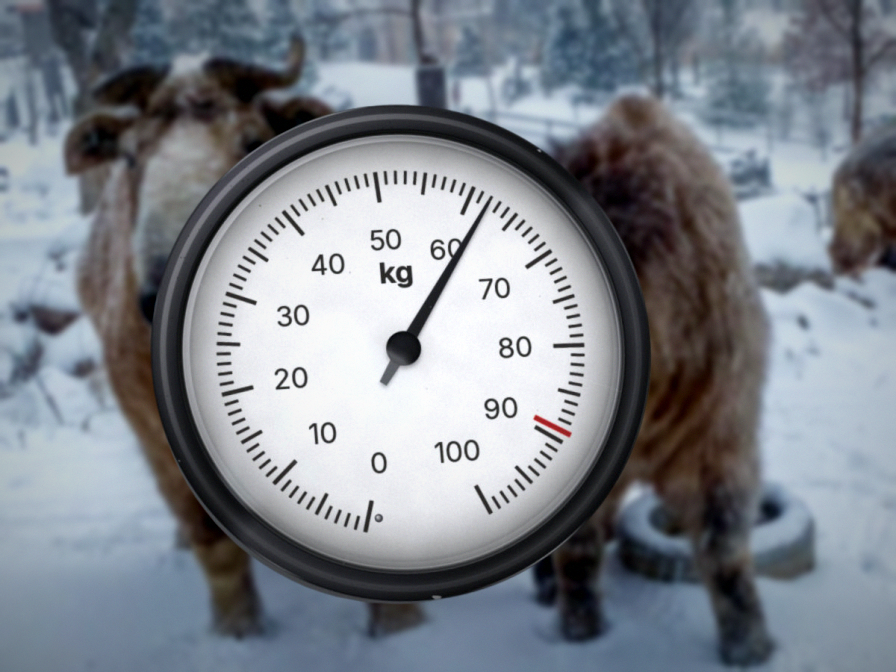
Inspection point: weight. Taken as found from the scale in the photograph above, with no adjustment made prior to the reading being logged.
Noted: 62 kg
